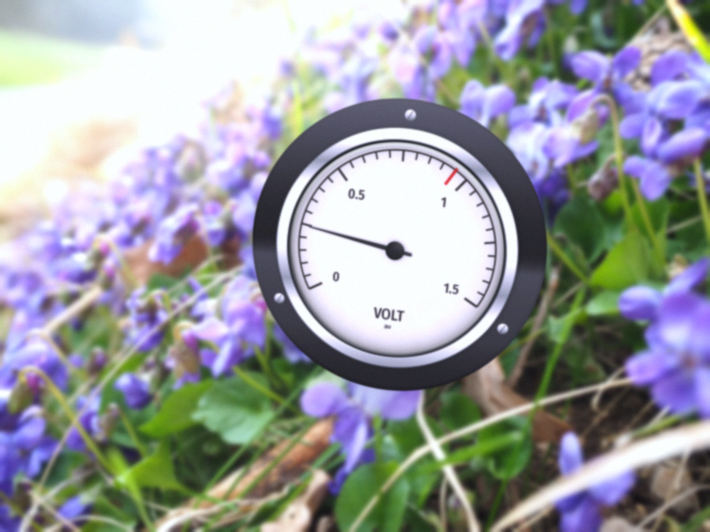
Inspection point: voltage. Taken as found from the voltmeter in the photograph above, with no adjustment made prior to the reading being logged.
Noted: 0.25 V
